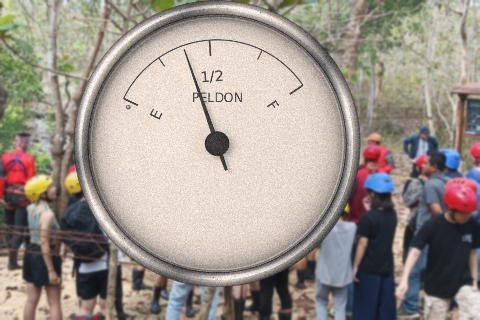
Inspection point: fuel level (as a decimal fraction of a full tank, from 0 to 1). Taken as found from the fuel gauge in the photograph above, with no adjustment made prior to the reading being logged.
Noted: 0.375
